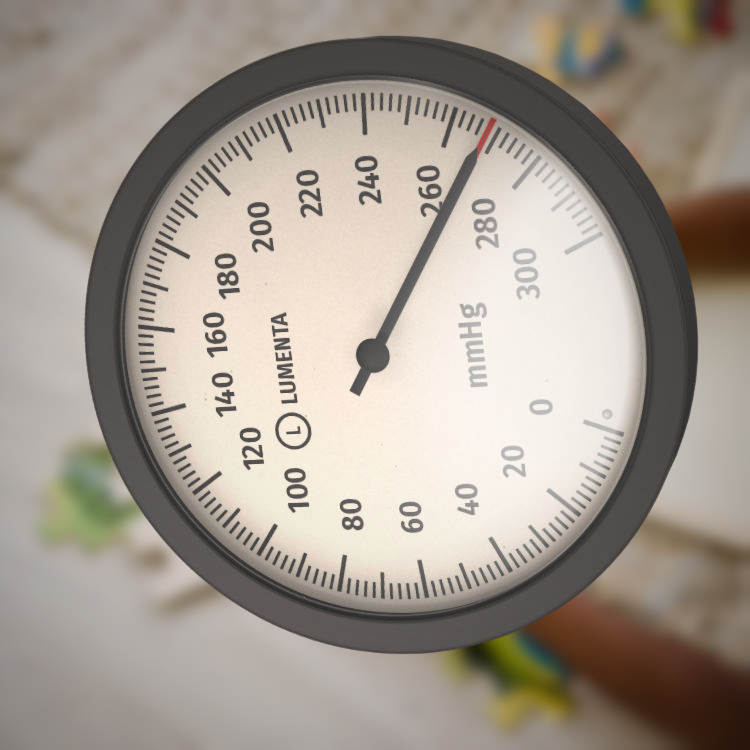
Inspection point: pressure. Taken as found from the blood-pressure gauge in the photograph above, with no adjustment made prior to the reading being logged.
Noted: 268 mmHg
